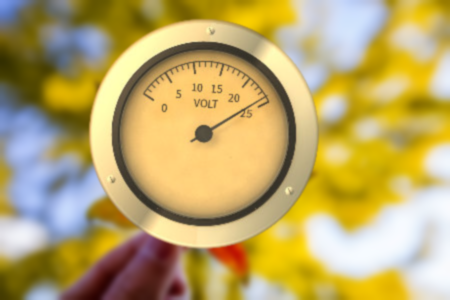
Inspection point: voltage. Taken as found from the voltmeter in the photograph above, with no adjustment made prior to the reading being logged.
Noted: 24 V
